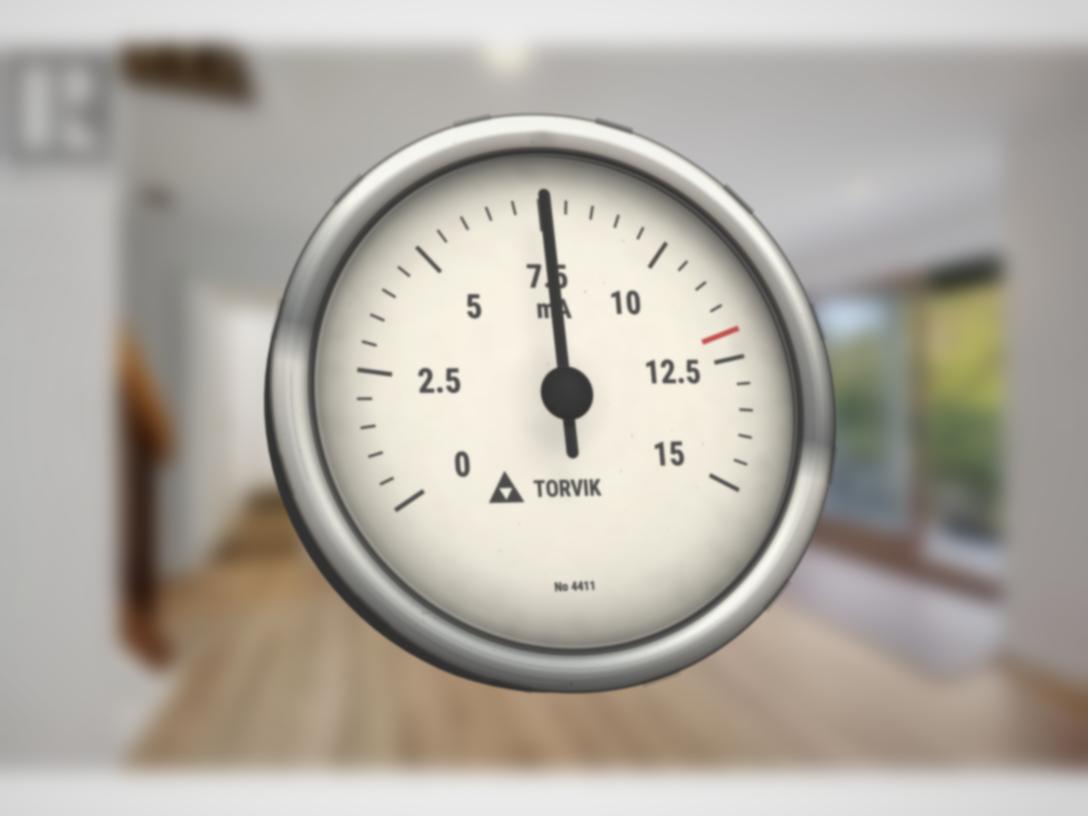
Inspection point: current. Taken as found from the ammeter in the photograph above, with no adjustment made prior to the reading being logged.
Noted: 7.5 mA
